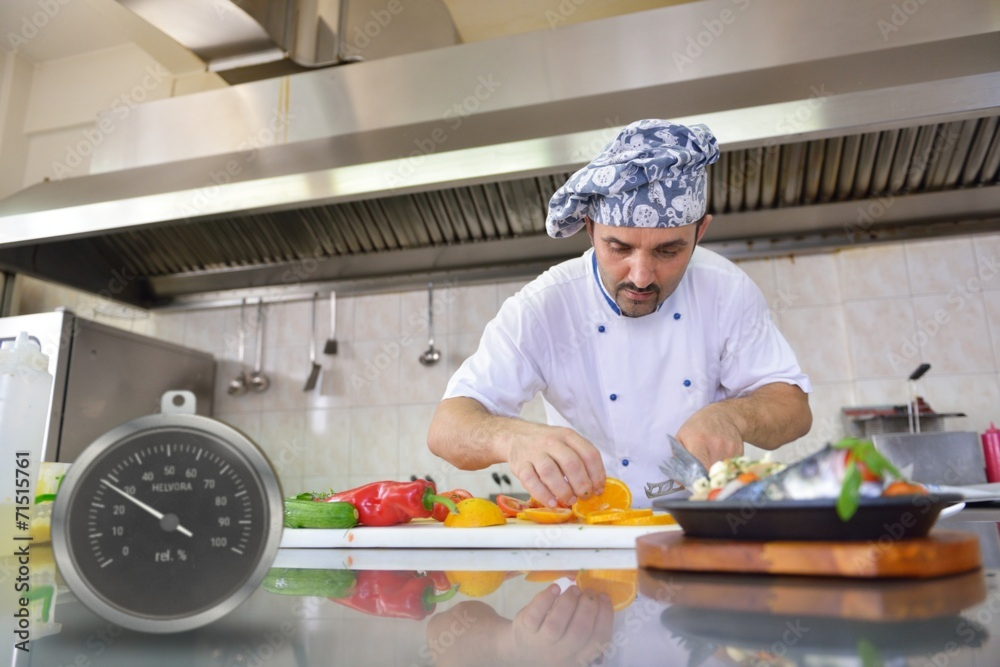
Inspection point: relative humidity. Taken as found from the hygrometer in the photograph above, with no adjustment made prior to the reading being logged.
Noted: 28 %
